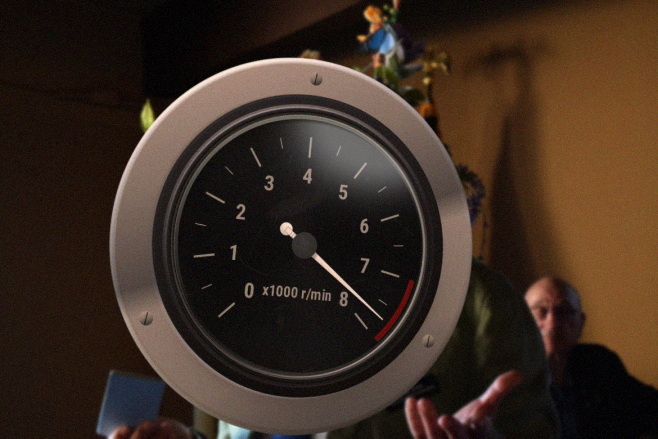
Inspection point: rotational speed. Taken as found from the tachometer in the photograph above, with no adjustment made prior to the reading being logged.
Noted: 7750 rpm
